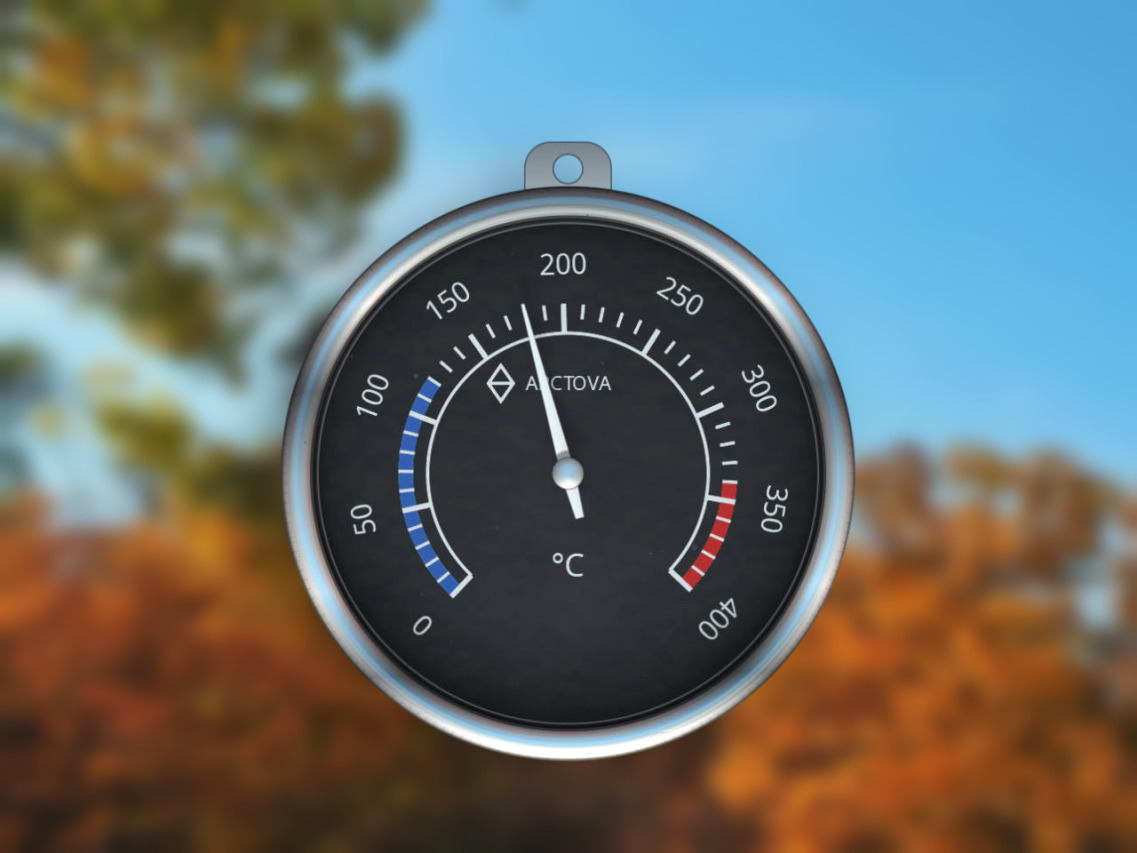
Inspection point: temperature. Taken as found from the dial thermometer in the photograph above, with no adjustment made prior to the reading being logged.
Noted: 180 °C
